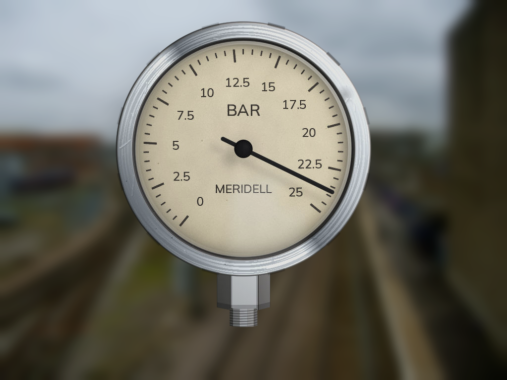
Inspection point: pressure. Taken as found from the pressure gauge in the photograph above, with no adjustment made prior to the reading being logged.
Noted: 23.75 bar
